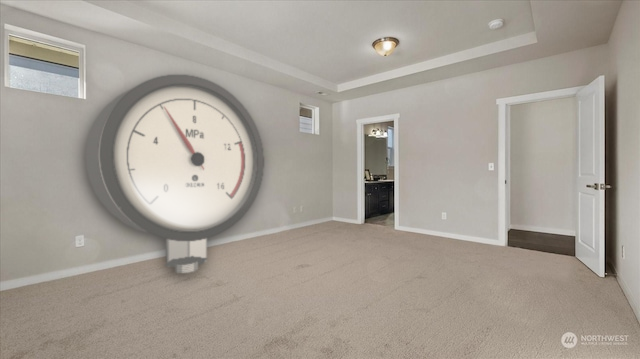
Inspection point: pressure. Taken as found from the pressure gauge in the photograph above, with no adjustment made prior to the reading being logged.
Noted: 6 MPa
